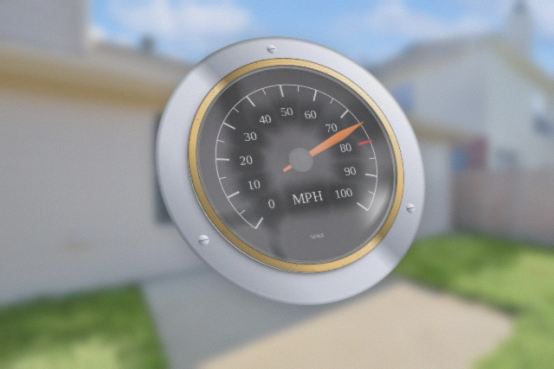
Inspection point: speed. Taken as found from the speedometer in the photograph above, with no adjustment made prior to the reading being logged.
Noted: 75 mph
